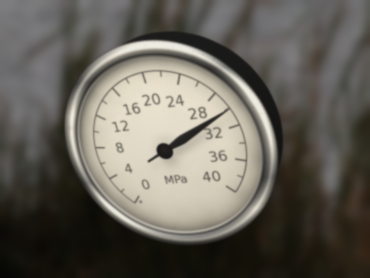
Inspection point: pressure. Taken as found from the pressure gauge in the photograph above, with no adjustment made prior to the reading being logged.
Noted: 30 MPa
